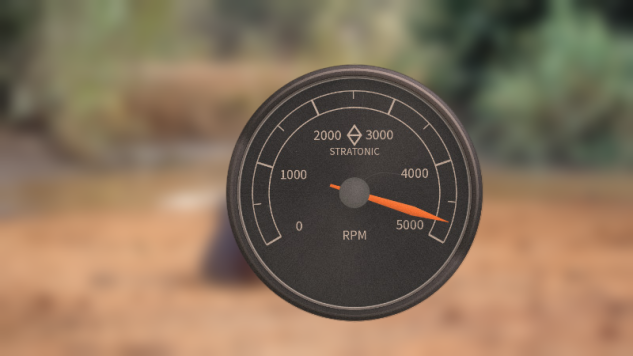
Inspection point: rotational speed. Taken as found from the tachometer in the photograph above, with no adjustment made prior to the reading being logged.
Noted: 4750 rpm
